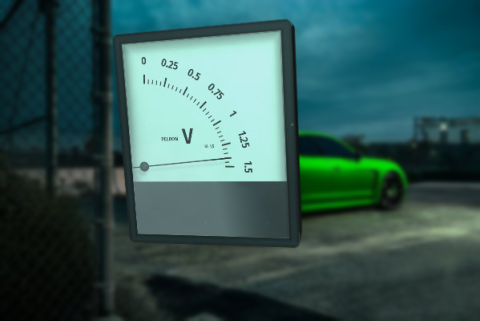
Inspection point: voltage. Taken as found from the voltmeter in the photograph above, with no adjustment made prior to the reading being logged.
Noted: 1.4 V
